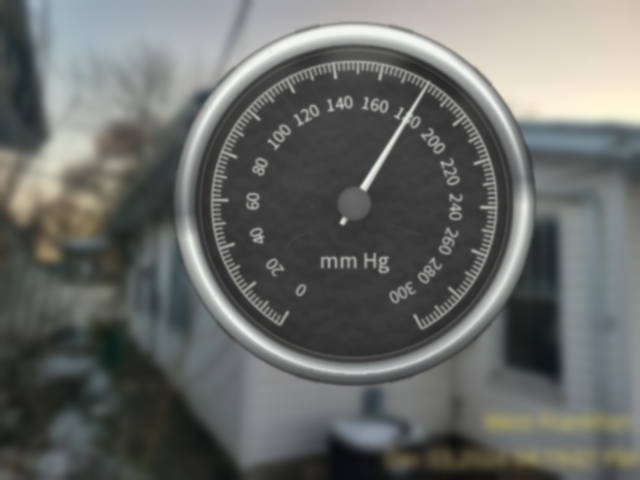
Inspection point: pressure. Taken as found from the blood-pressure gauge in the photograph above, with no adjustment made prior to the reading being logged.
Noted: 180 mmHg
